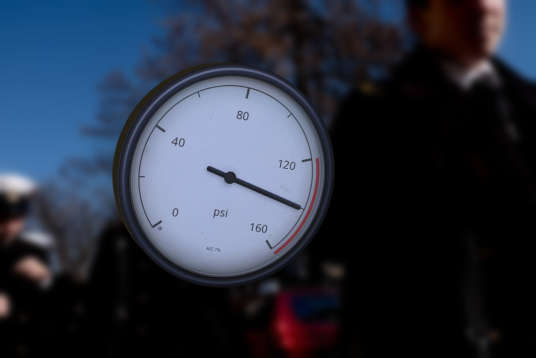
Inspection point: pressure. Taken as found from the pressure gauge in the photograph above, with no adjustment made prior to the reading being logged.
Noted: 140 psi
